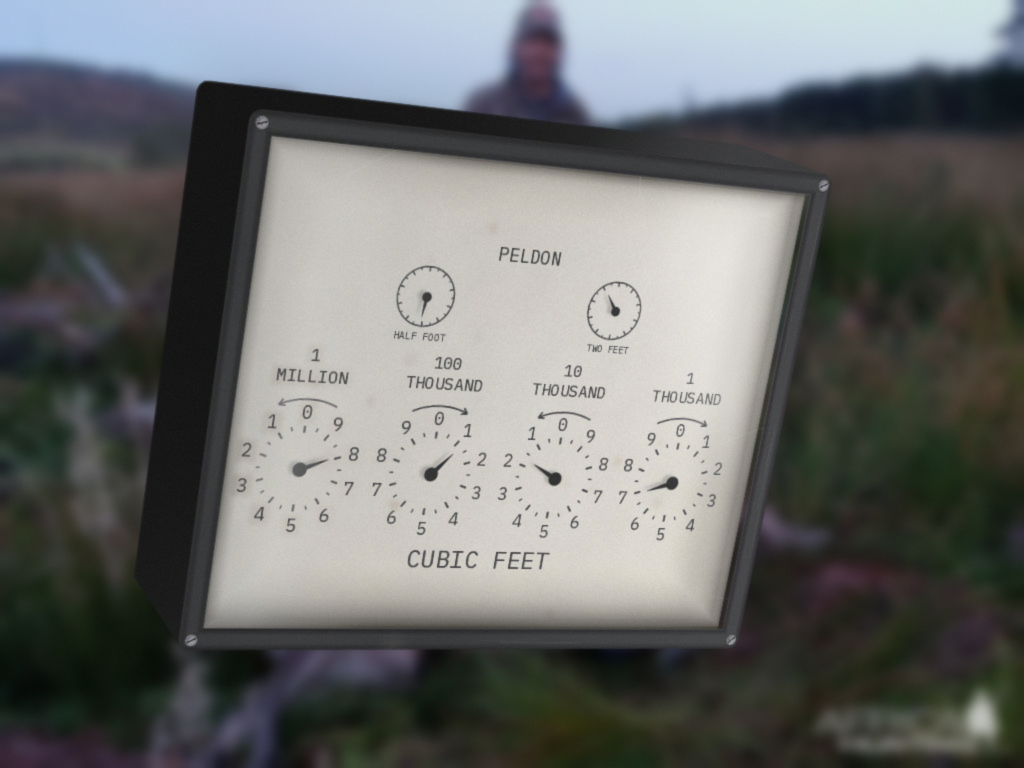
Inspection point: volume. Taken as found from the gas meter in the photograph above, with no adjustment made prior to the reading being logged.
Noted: 811700 ft³
